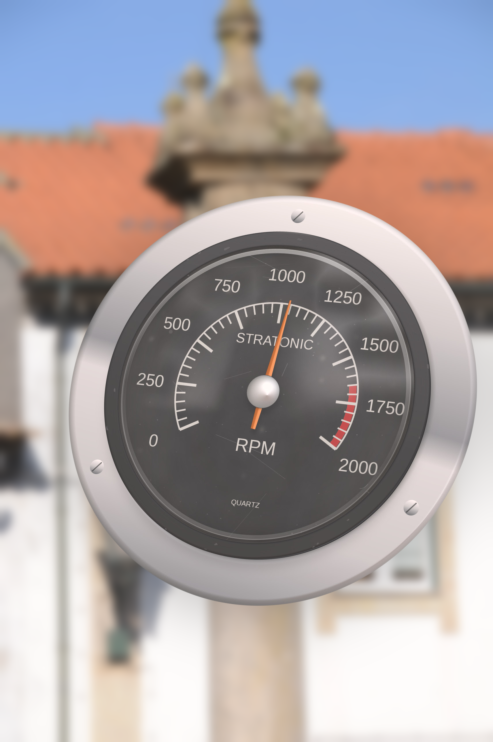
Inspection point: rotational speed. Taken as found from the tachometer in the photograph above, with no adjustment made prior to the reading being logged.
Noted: 1050 rpm
